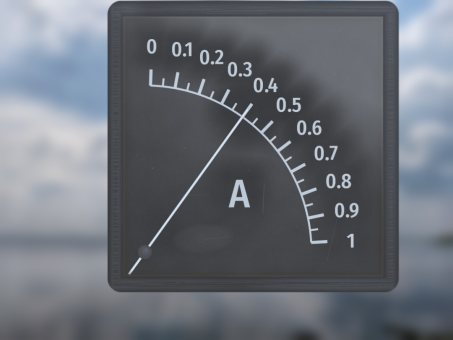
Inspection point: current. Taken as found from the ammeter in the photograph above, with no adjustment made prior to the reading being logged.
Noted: 0.4 A
